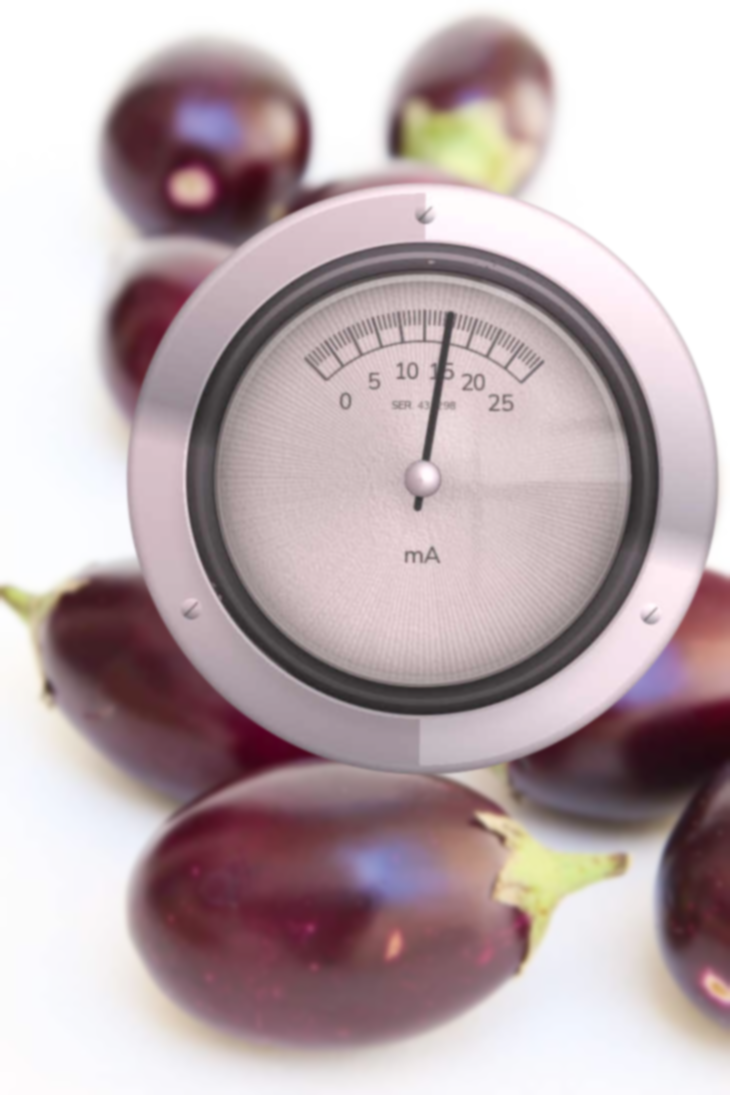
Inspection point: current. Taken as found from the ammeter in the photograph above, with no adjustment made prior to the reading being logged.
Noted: 15 mA
